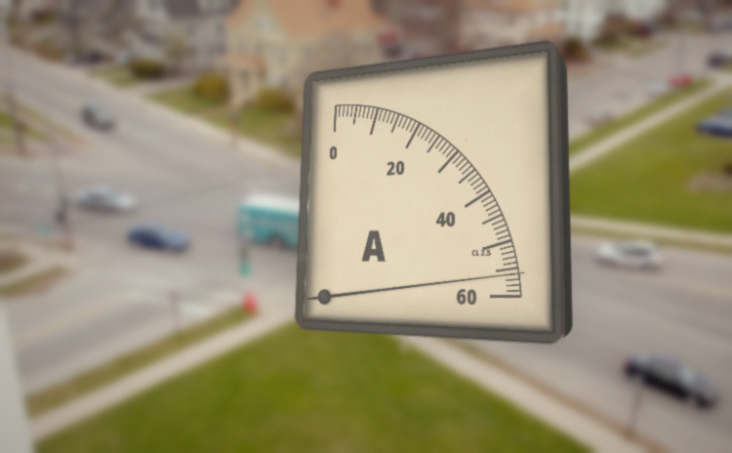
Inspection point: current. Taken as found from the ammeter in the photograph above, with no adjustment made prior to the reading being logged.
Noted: 56 A
